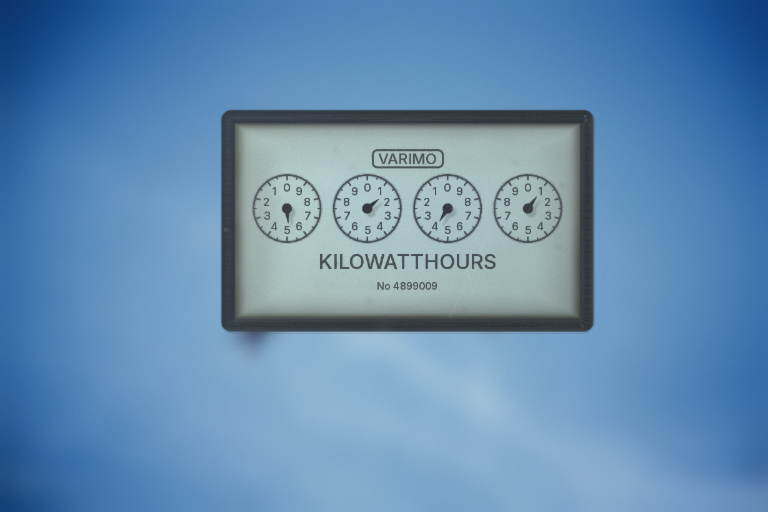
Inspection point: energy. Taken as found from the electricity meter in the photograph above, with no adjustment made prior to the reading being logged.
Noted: 5141 kWh
